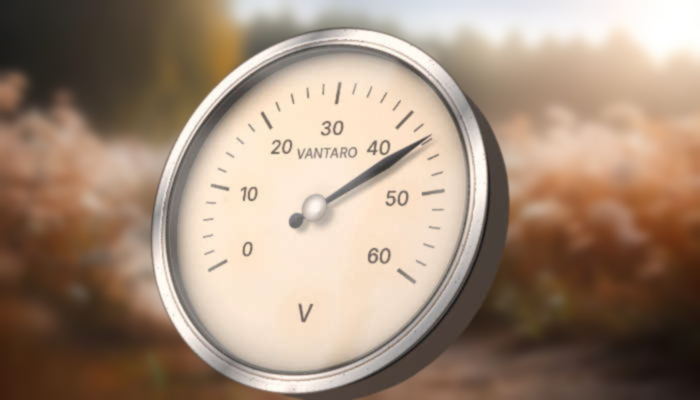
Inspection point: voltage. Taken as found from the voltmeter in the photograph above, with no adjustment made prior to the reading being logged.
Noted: 44 V
